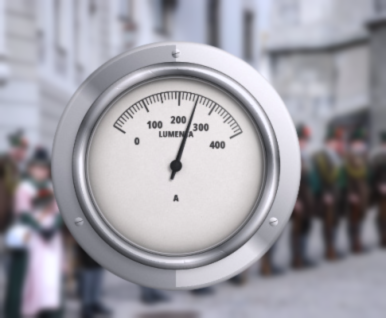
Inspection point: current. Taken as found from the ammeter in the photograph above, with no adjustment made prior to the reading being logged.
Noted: 250 A
